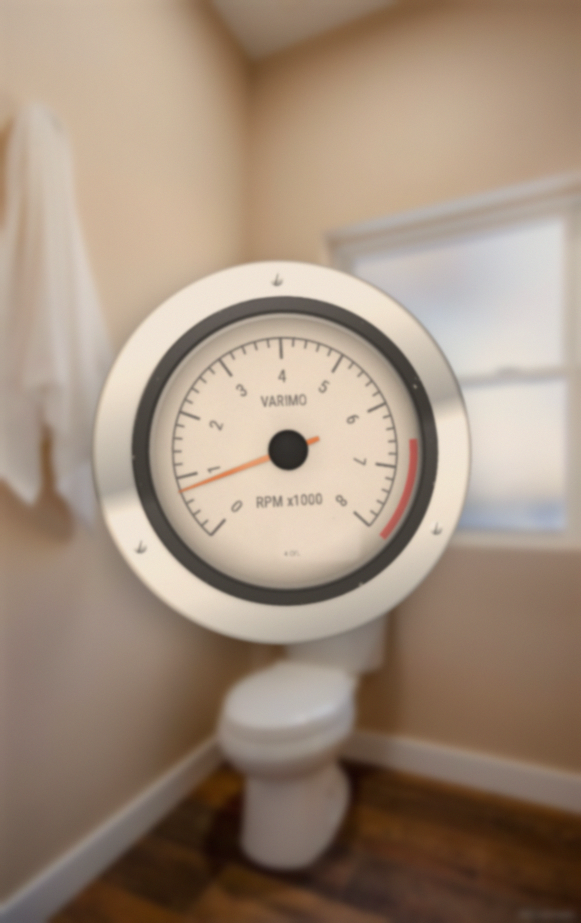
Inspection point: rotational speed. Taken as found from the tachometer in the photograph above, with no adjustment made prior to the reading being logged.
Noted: 800 rpm
